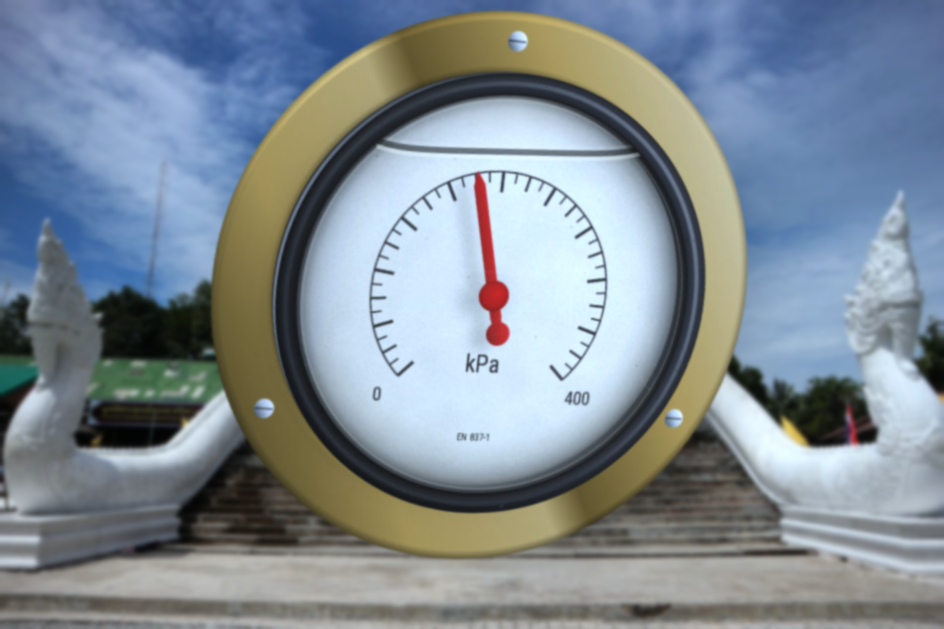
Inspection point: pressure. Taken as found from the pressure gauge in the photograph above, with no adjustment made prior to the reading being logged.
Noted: 180 kPa
